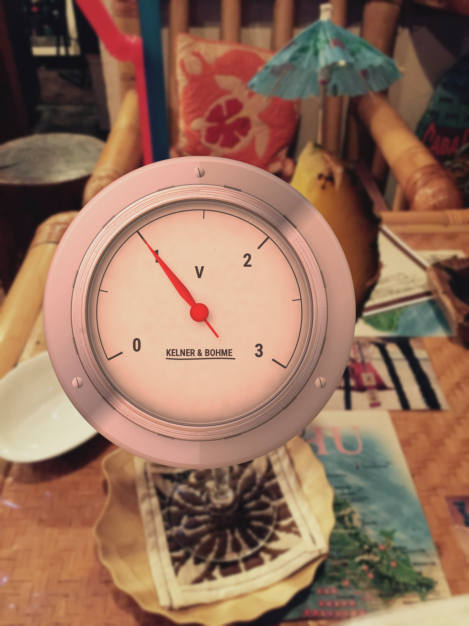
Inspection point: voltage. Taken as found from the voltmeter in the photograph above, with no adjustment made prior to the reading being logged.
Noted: 1 V
